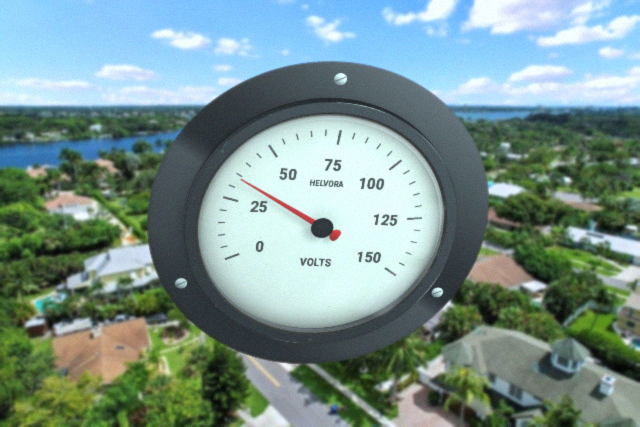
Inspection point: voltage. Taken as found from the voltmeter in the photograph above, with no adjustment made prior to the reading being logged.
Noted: 35 V
